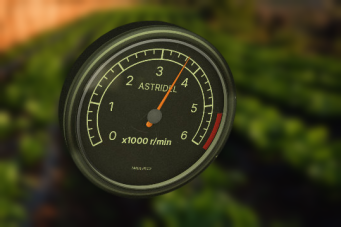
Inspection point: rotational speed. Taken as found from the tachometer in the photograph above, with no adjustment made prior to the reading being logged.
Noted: 3600 rpm
